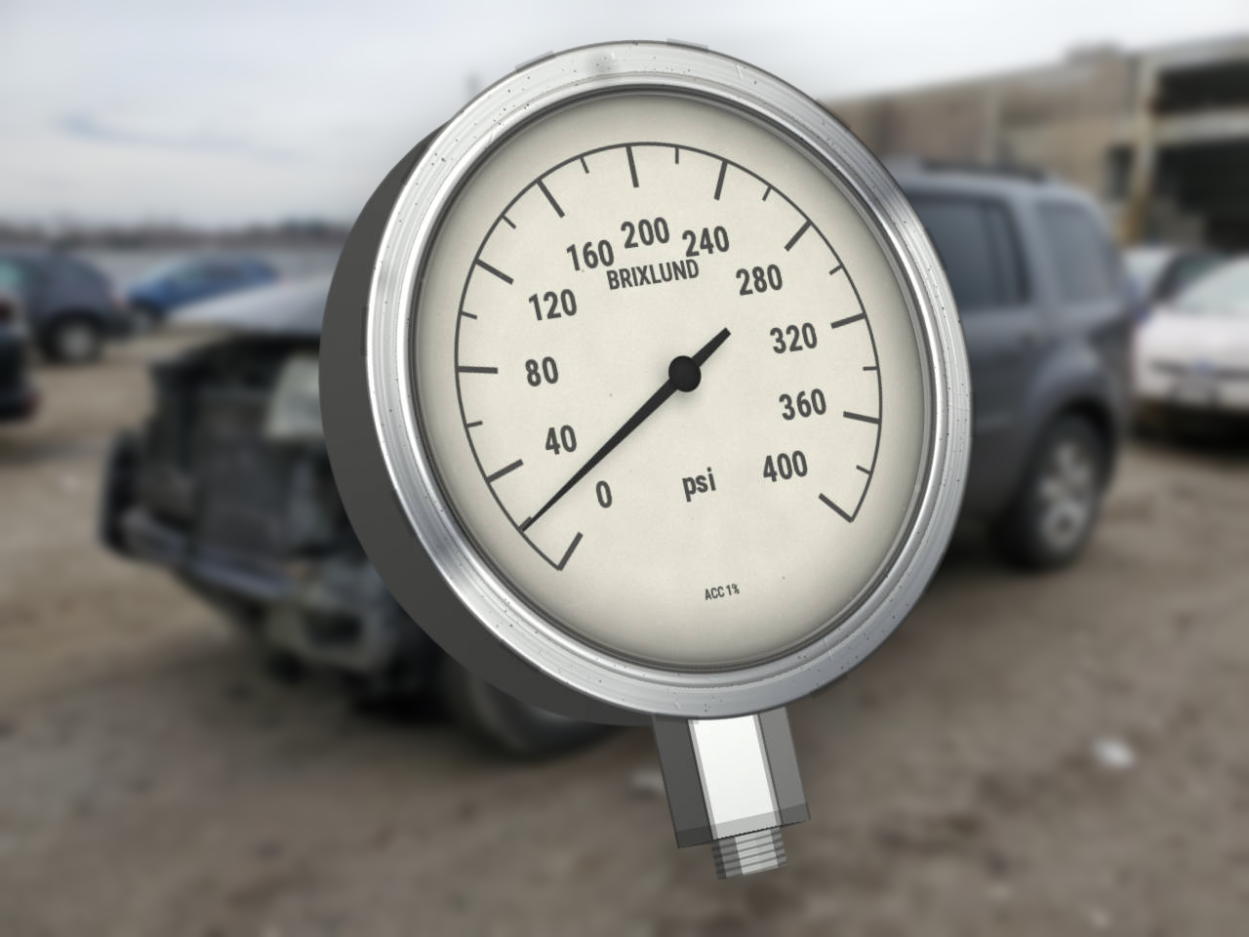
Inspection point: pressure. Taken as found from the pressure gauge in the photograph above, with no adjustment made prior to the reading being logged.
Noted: 20 psi
